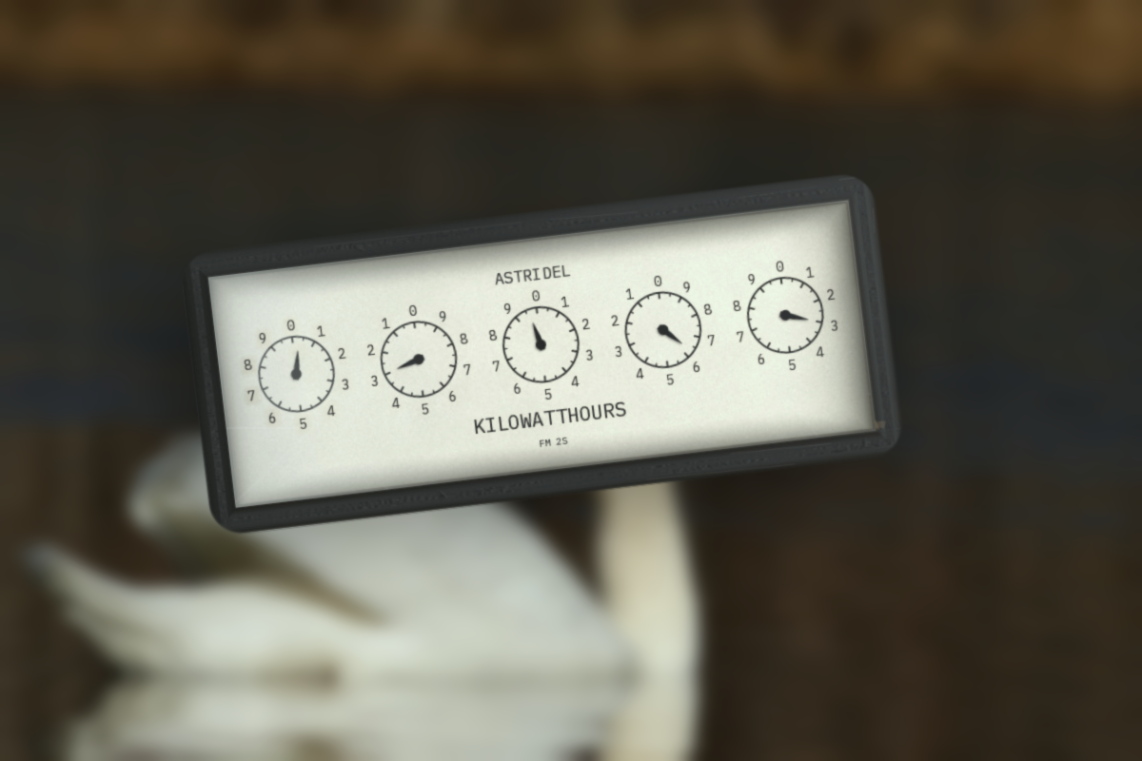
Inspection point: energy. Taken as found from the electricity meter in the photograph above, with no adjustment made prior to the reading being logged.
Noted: 2963 kWh
